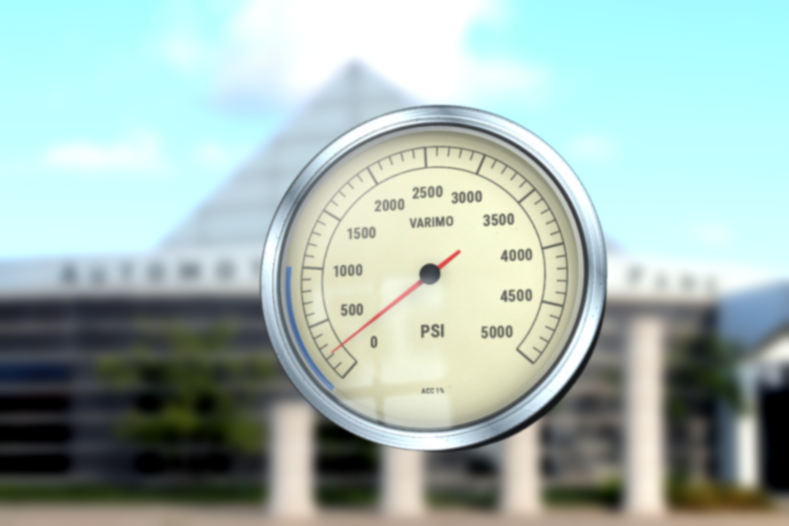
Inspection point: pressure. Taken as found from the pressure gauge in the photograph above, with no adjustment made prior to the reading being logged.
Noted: 200 psi
